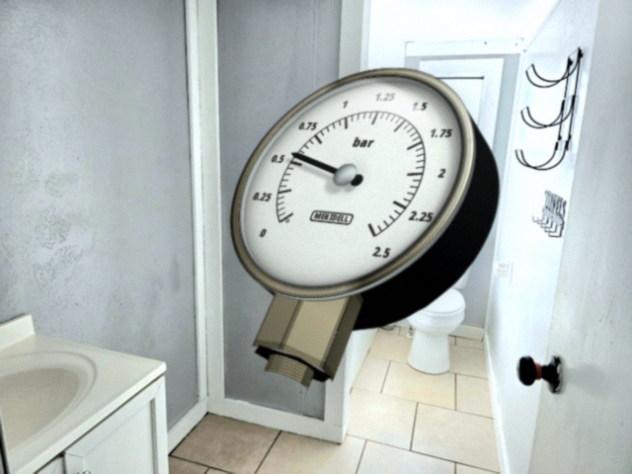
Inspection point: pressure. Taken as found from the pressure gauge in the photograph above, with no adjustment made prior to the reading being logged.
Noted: 0.55 bar
